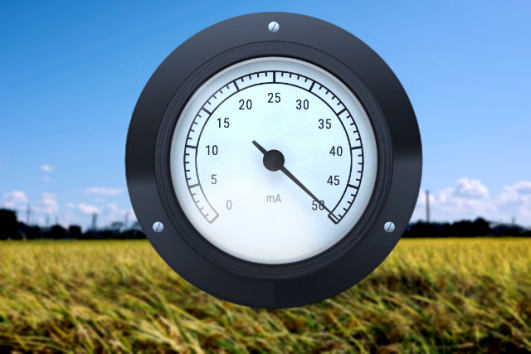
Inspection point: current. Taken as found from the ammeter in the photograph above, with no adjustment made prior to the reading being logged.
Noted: 49.5 mA
